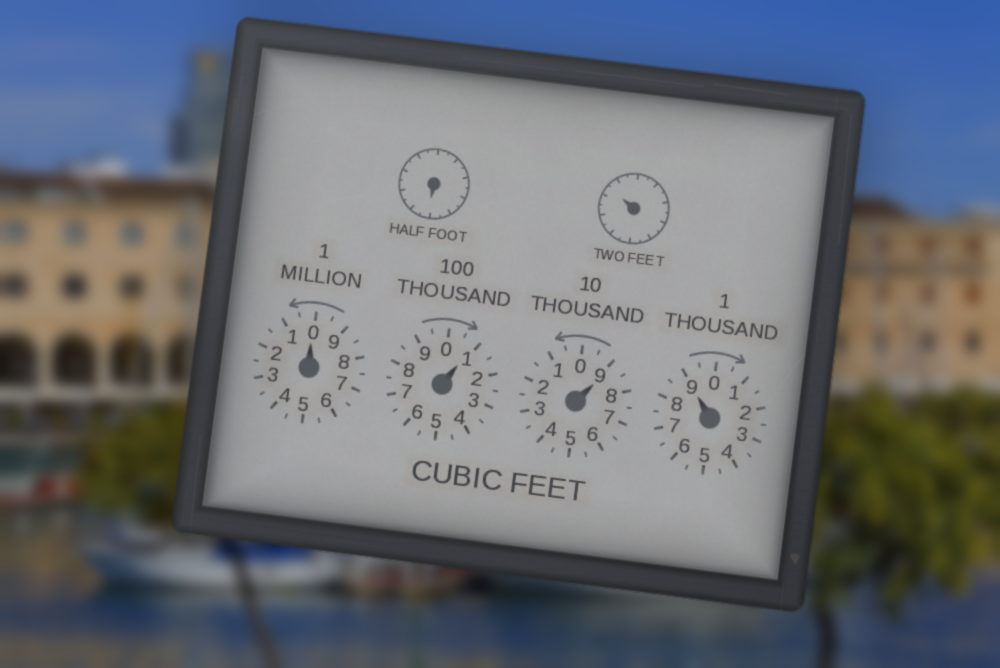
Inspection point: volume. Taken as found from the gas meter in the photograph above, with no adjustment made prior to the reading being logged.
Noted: 8900 ft³
